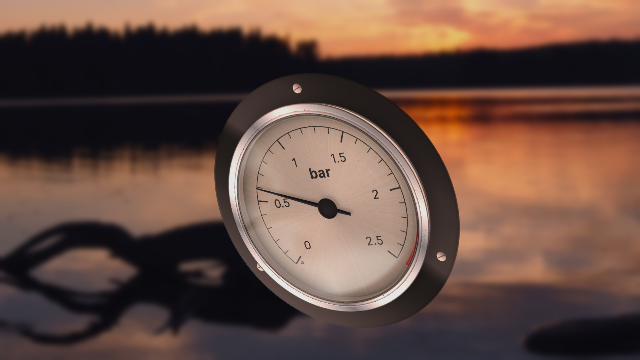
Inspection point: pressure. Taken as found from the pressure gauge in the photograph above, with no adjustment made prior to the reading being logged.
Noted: 0.6 bar
